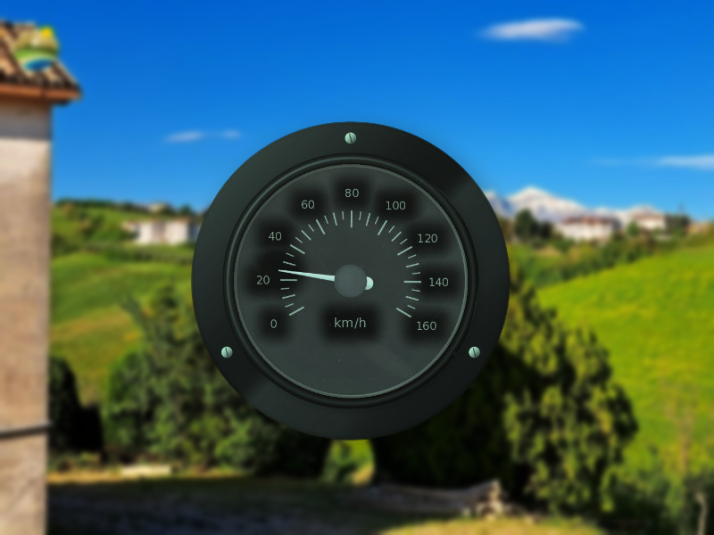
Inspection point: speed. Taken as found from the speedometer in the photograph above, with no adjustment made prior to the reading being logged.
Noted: 25 km/h
